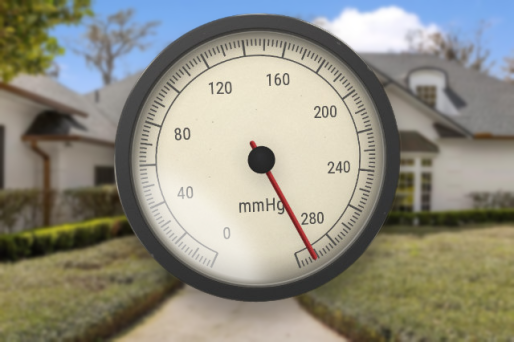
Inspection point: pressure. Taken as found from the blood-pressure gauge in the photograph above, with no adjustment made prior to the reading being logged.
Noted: 292 mmHg
